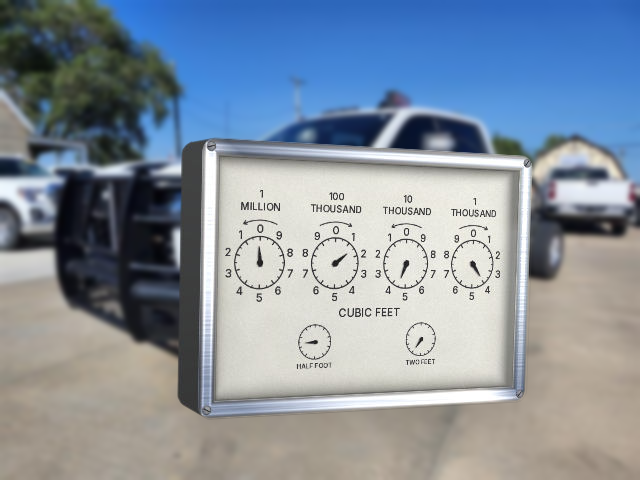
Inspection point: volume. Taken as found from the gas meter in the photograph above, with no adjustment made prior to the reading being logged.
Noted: 14400 ft³
